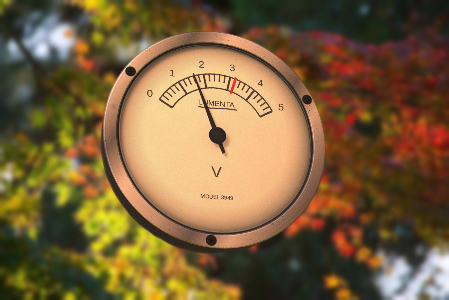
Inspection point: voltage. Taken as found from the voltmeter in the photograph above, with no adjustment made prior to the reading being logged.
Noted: 1.6 V
